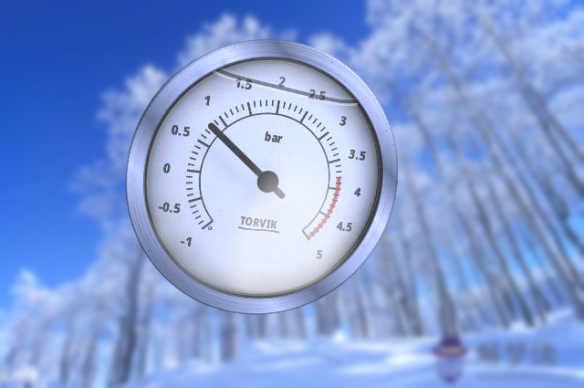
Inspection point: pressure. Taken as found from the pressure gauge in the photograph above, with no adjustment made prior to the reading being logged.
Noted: 0.8 bar
